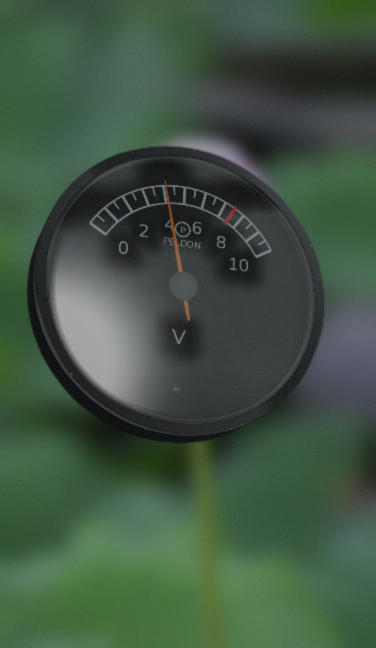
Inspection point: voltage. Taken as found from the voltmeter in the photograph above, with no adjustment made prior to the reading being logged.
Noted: 4 V
